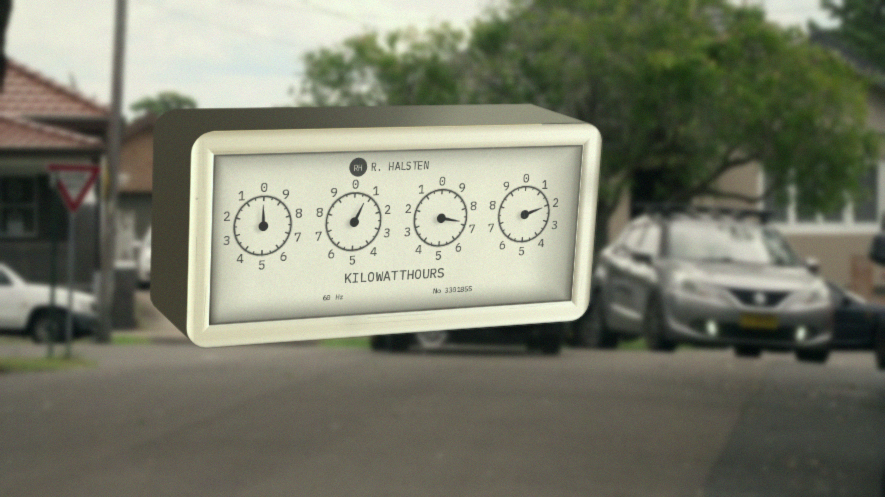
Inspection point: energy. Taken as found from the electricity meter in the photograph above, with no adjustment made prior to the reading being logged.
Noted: 72 kWh
